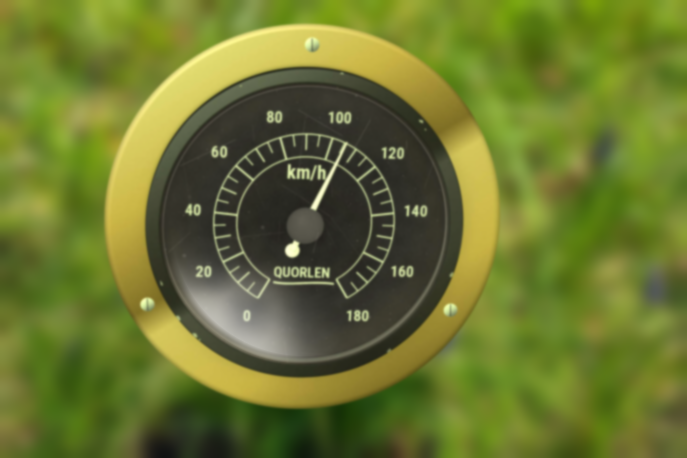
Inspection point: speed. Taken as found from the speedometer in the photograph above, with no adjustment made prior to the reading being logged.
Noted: 105 km/h
